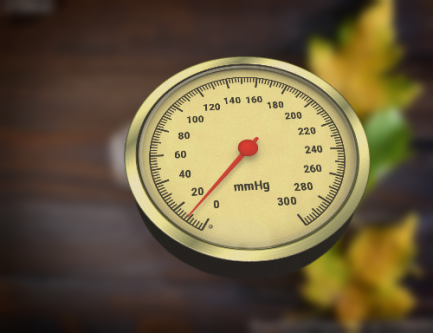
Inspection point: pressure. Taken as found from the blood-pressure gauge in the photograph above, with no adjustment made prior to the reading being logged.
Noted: 10 mmHg
